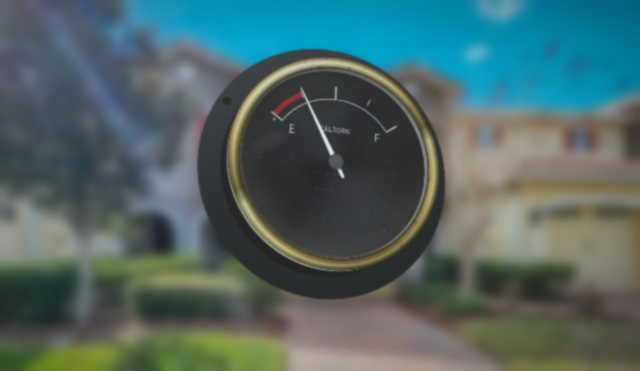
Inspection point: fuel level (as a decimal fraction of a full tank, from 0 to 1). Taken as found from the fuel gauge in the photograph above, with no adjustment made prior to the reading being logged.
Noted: 0.25
